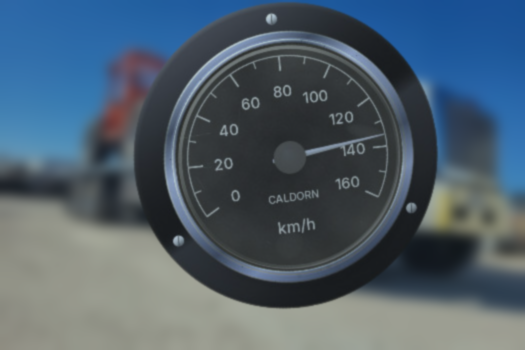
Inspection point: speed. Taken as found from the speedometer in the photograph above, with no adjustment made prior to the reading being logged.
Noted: 135 km/h
